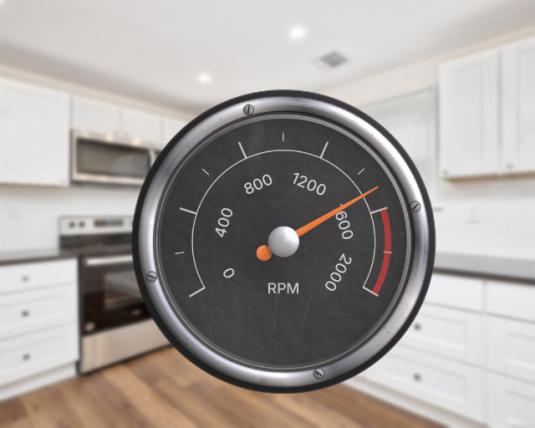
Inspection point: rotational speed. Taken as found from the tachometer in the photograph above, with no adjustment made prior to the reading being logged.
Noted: 1500 rpm
